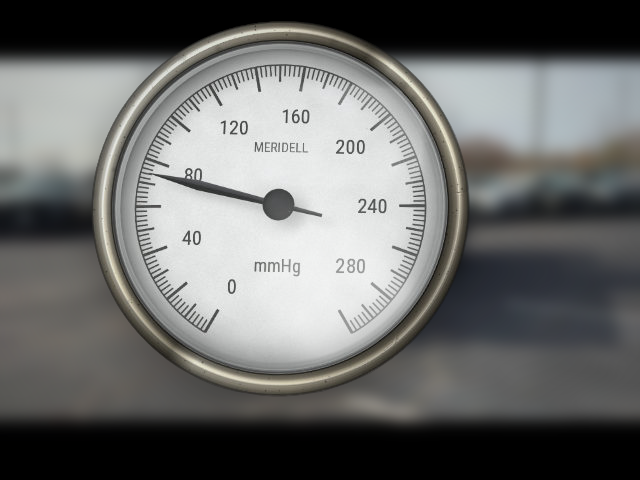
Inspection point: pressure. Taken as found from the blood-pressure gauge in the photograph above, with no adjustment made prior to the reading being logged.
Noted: 74 mmHg
